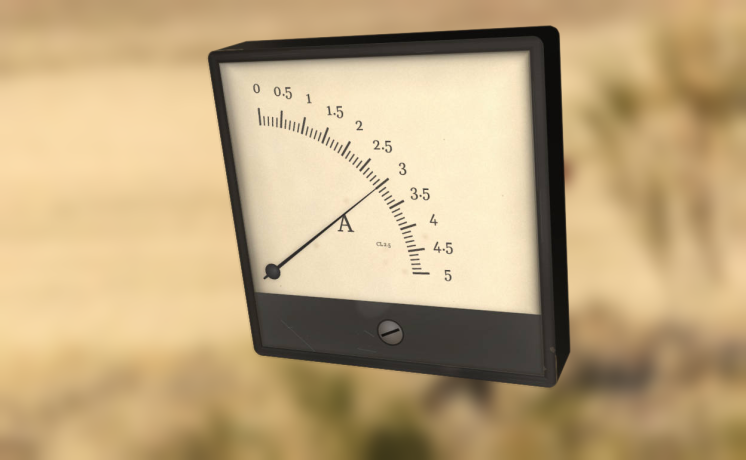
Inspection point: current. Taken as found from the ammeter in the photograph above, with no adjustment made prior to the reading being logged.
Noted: 3 A
